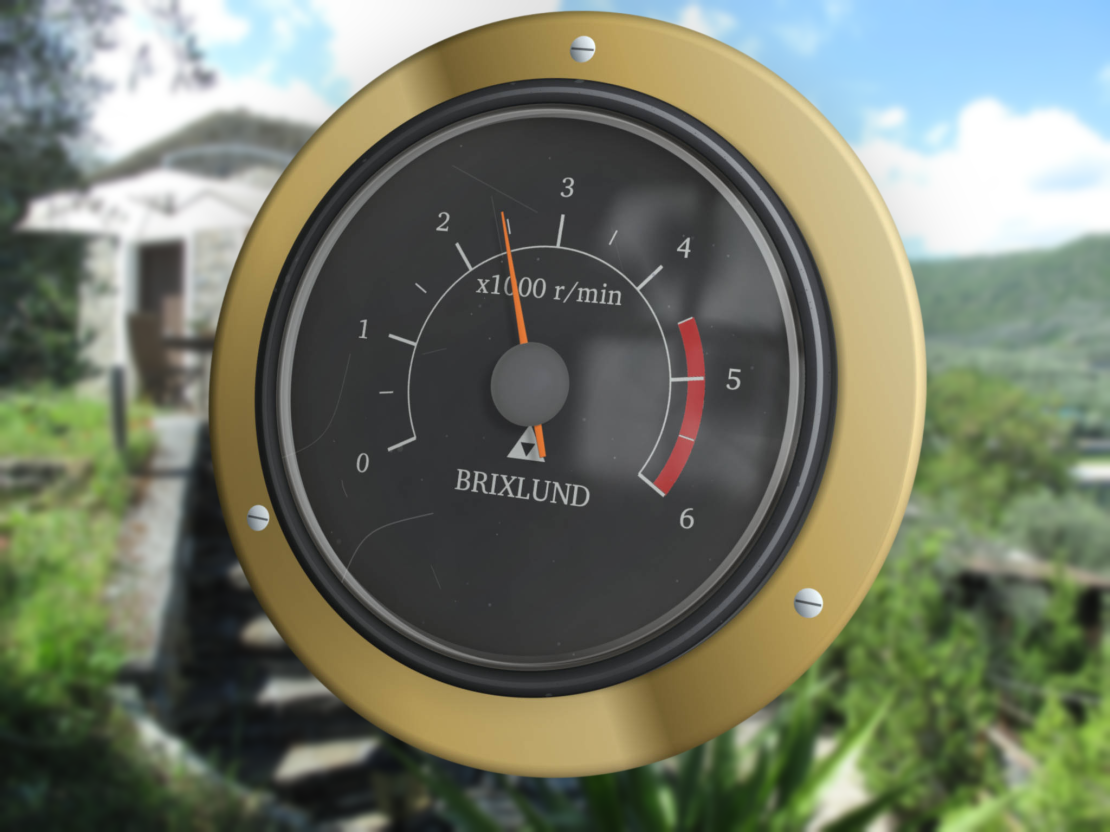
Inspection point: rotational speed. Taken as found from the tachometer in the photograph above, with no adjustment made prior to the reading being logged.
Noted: 2500 rpm
